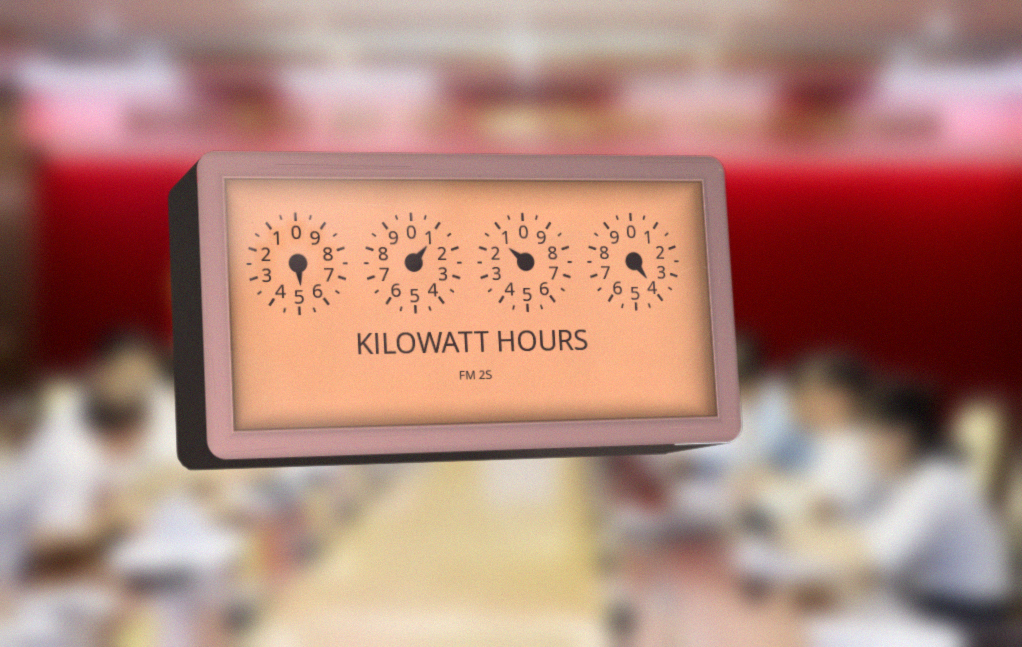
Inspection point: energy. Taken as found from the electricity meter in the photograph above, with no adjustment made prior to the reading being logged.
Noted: 5114 kWh
